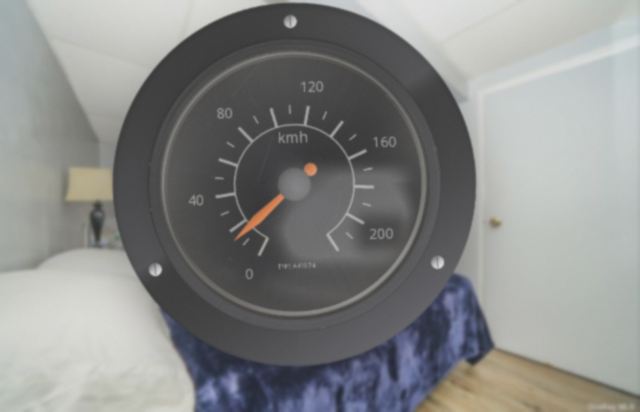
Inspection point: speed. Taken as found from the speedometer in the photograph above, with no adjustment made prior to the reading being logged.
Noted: 15 km/h
